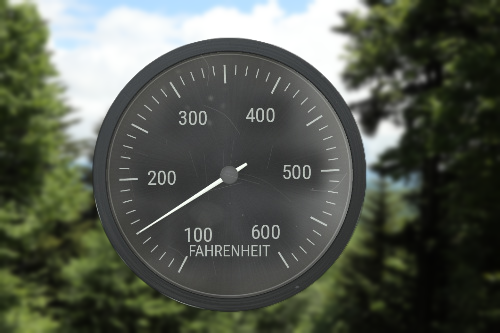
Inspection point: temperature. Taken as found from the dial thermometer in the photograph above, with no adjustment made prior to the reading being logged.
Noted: 150 °F
